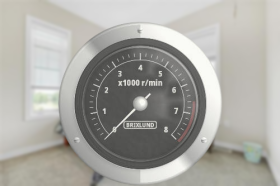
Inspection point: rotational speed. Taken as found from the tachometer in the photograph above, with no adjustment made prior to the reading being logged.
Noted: 0 rpm
